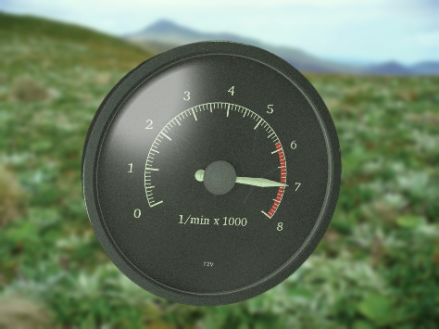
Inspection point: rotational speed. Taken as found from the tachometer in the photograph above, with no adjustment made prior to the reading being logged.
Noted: 7000 rpm
